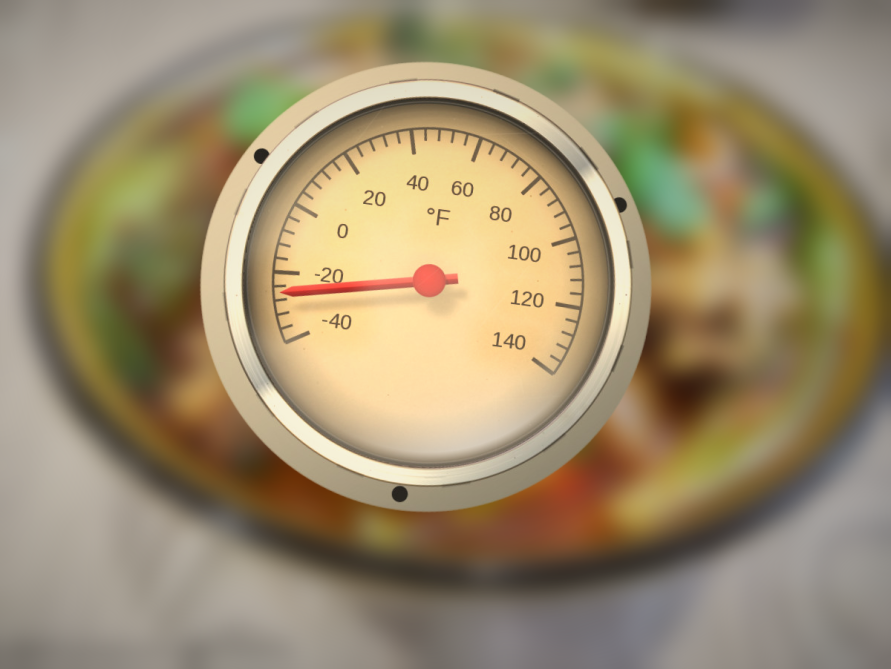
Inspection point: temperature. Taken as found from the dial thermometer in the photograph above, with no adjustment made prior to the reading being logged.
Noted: -26 °F
